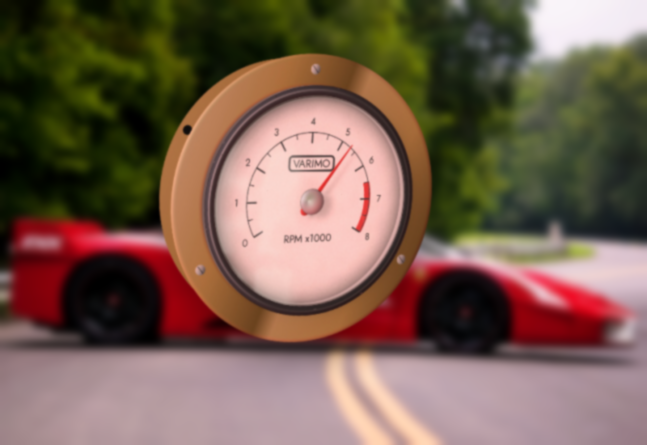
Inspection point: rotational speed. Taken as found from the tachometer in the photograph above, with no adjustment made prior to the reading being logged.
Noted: 5250 rpm
